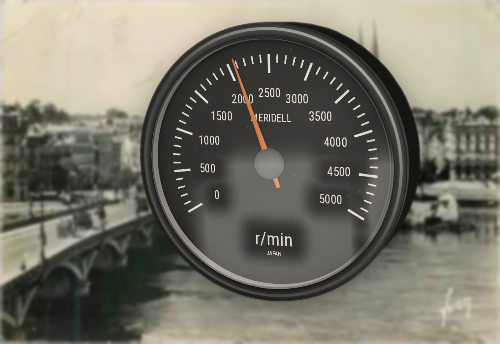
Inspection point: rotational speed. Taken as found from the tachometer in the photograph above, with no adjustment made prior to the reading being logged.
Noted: 2100 rpm
